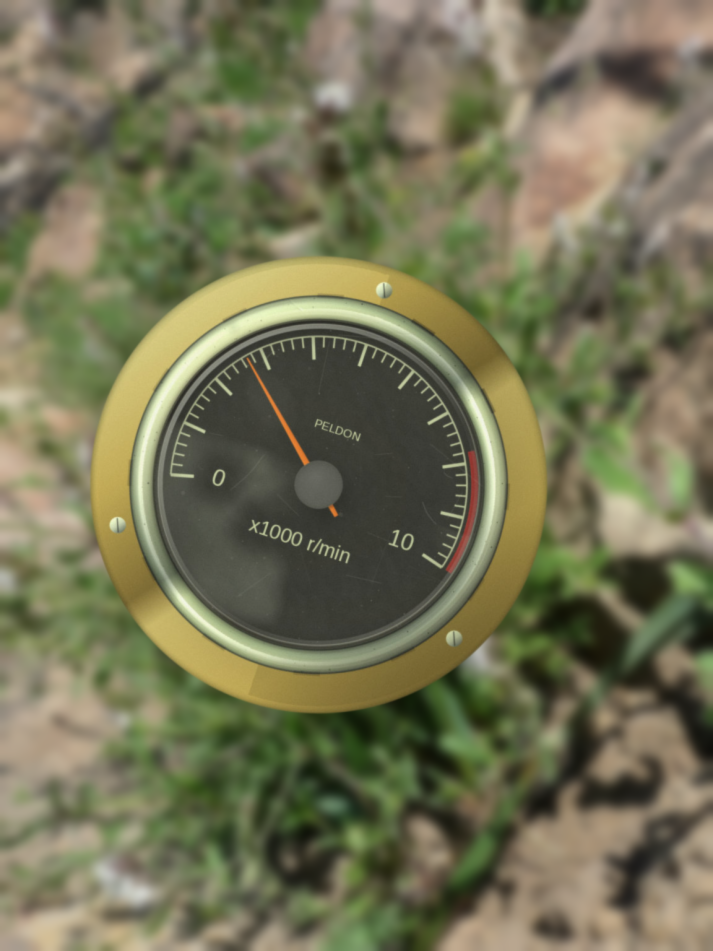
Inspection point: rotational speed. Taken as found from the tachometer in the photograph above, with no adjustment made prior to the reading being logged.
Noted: 2700 rpm
